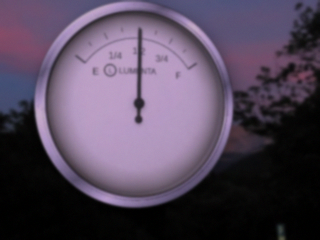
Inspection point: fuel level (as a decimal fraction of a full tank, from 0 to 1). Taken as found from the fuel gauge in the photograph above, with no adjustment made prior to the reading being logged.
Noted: 0.5
